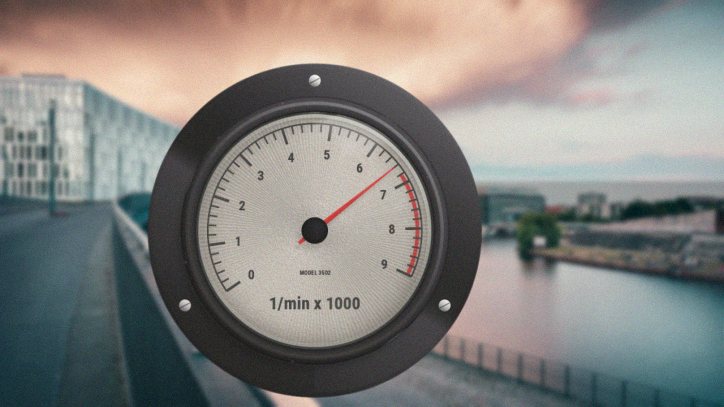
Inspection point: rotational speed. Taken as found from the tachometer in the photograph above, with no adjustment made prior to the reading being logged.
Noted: 6600 rpm
